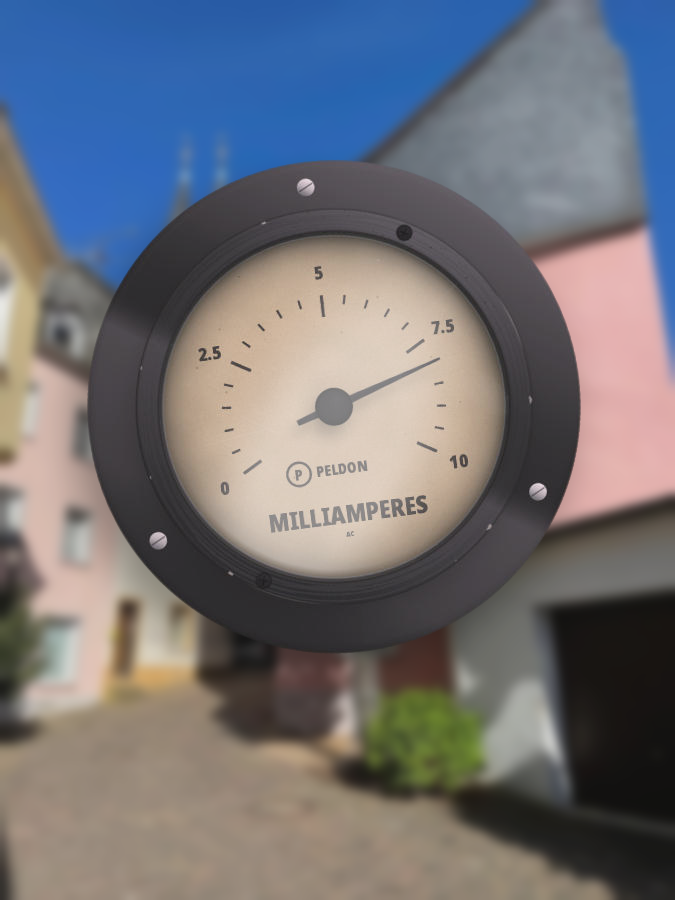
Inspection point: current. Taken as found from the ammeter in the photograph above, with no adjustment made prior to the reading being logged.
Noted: 8 mA
